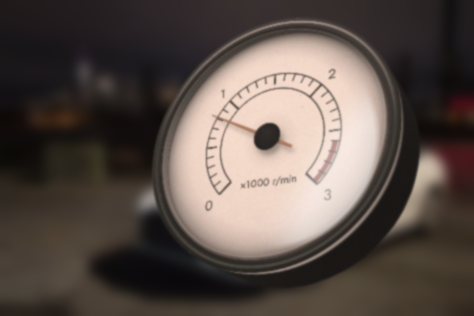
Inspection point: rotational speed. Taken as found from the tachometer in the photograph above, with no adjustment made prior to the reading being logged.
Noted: 800 rpm
